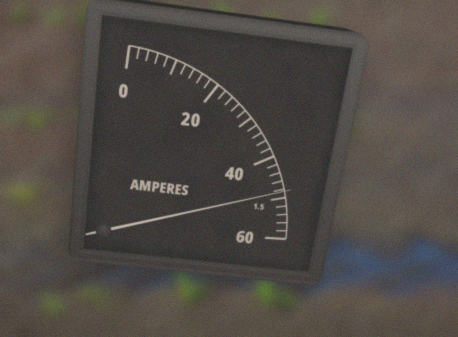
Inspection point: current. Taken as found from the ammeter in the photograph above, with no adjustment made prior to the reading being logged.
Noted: 48 A
